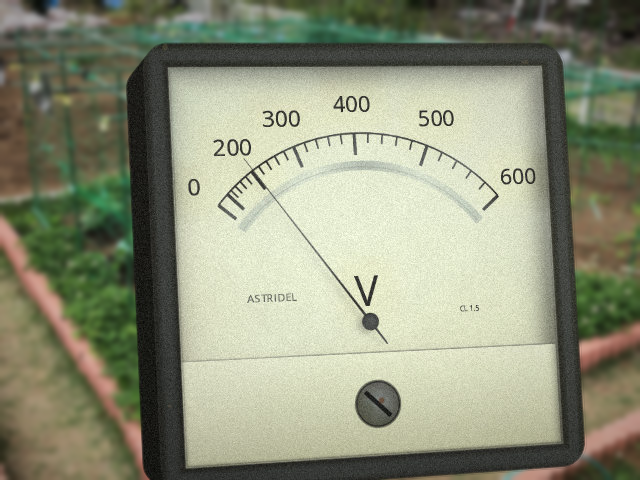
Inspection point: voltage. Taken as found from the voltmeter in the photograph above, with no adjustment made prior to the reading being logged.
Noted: 200 V
